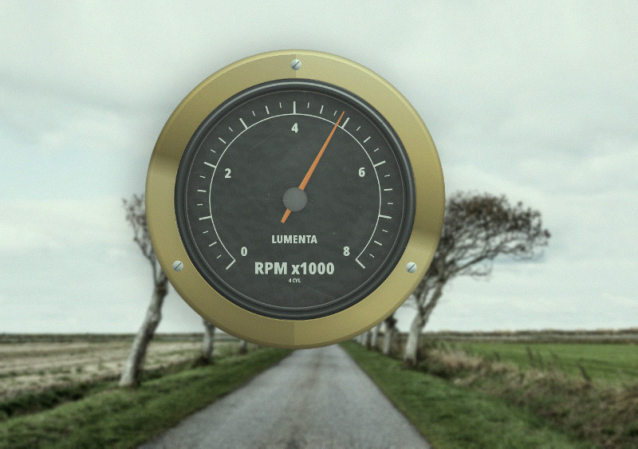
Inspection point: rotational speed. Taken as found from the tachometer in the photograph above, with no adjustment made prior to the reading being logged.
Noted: 4875 rpm
